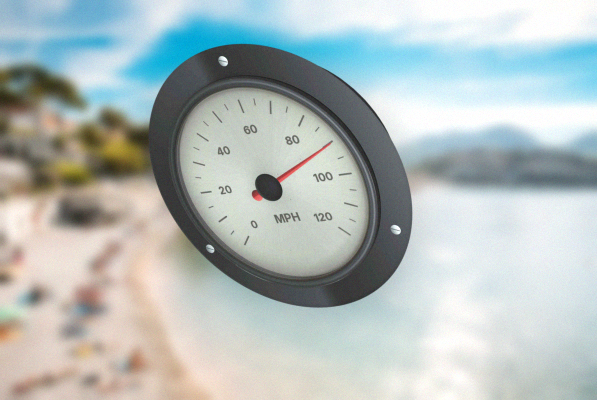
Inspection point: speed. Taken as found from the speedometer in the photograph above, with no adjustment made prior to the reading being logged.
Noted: 90 mph
